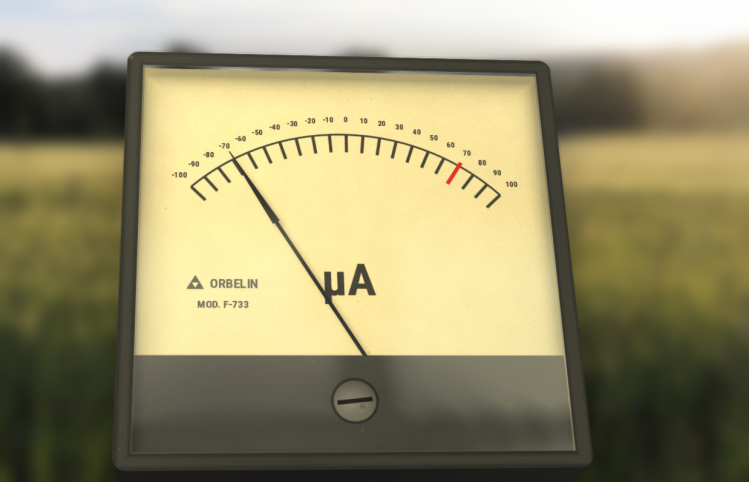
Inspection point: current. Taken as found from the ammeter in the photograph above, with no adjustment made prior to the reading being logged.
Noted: -70 µA
